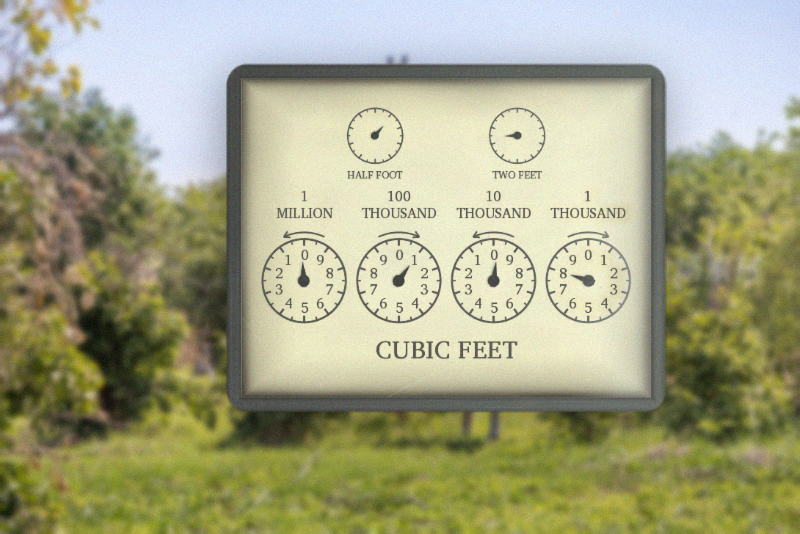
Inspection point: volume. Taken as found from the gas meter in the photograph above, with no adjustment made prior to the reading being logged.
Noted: 9800 ft³
